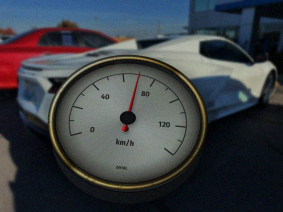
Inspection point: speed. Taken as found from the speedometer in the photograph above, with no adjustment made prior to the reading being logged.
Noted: 70 km/h
